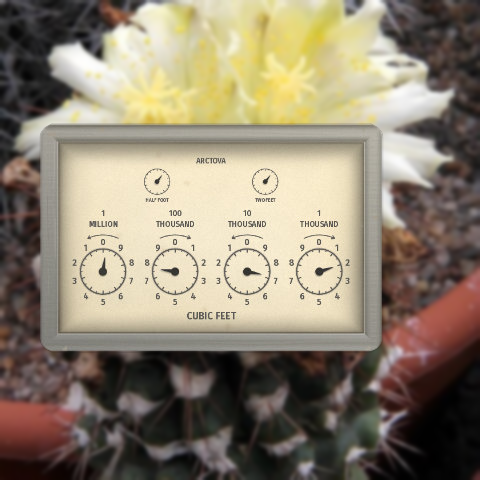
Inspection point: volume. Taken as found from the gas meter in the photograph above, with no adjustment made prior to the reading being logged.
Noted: 977200 ft³
